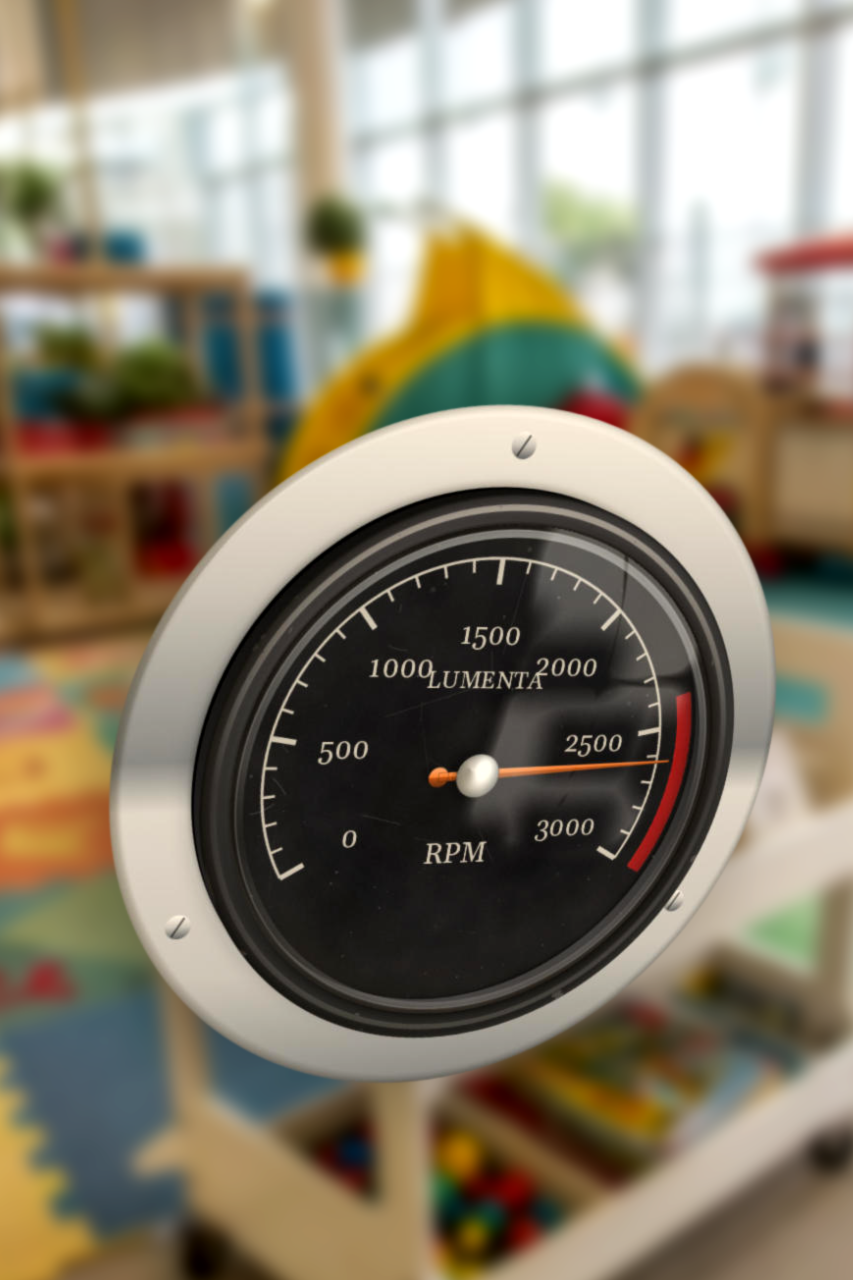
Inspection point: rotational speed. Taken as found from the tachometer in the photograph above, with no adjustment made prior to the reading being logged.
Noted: 2600 rpm
